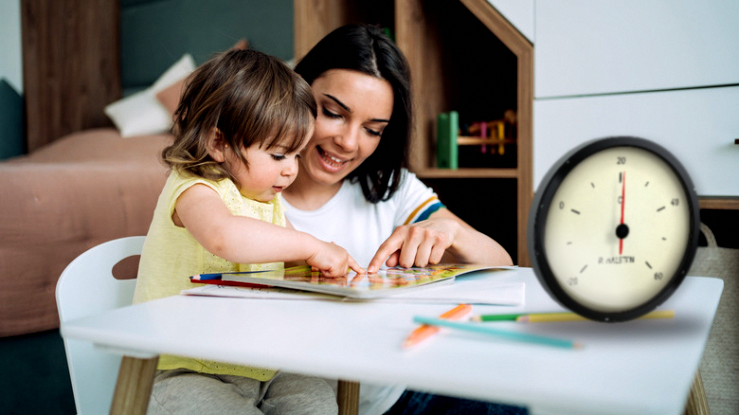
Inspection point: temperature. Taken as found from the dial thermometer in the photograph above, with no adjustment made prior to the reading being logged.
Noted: 20 °C
